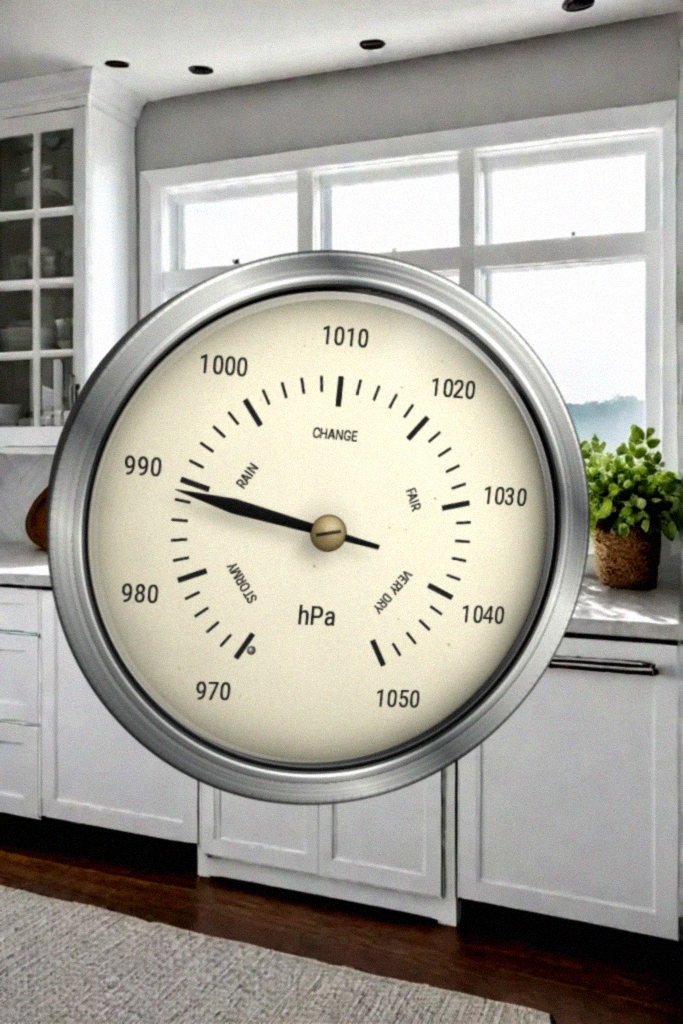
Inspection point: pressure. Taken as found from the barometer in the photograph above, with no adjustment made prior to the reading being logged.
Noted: 989 hPa
